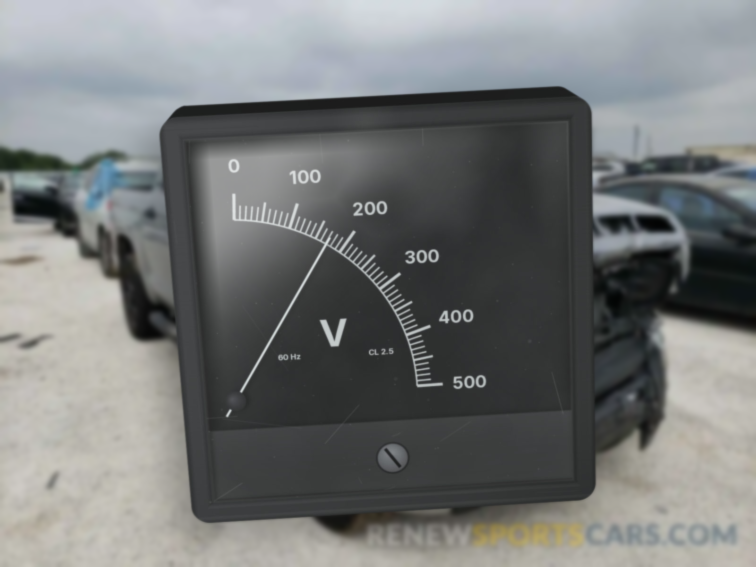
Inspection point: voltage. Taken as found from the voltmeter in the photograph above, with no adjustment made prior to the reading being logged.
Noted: 170 V
